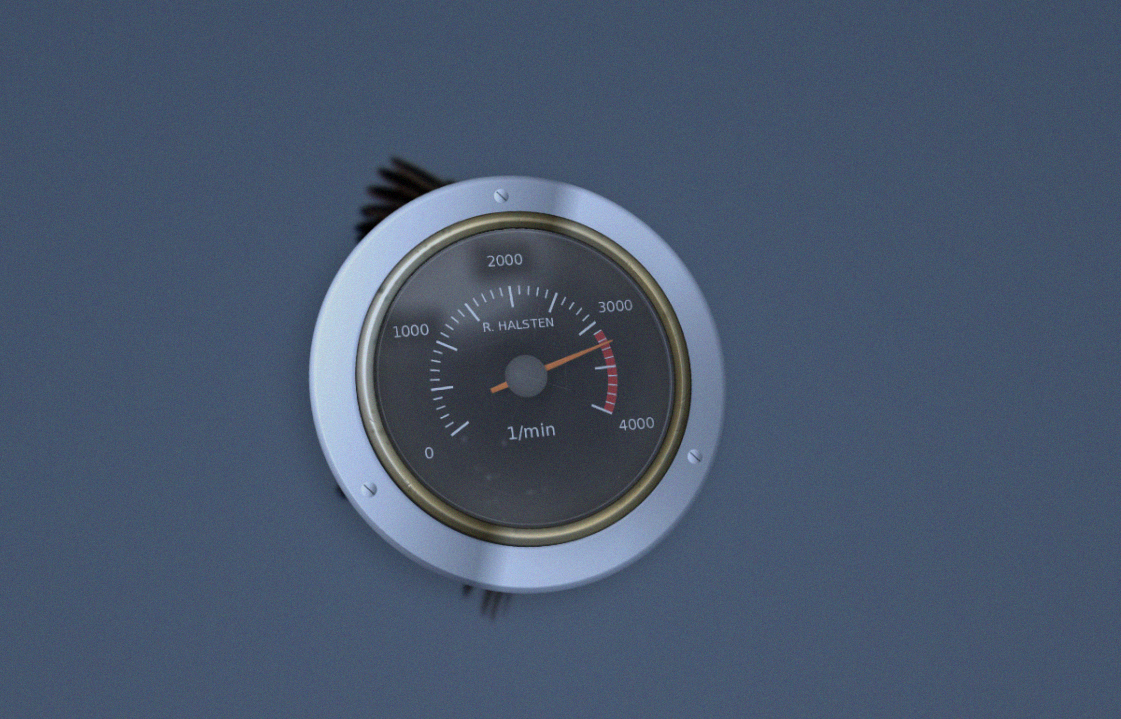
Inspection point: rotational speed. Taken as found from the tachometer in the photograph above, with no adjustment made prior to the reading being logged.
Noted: 3250 rpm
